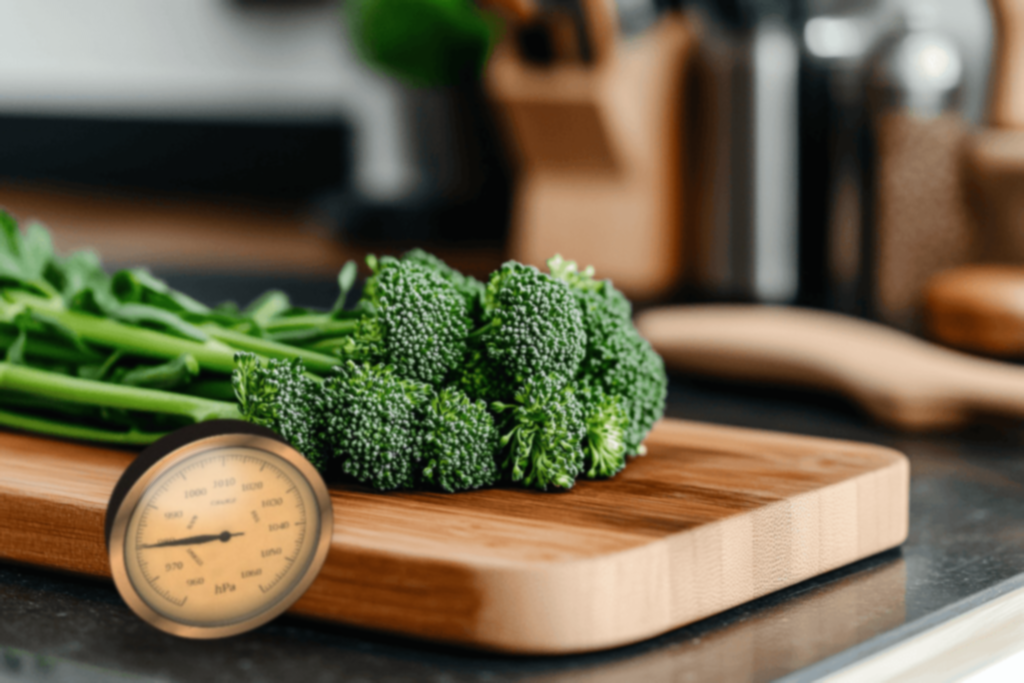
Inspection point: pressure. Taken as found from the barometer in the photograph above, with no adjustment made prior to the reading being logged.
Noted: 980 hPa
